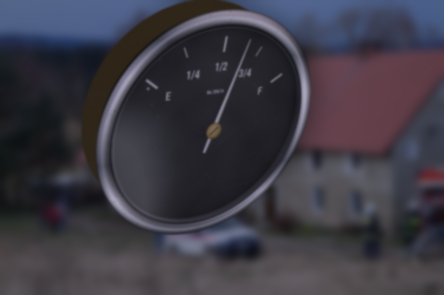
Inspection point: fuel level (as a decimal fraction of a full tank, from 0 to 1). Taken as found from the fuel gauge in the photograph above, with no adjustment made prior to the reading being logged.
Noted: 0.625
